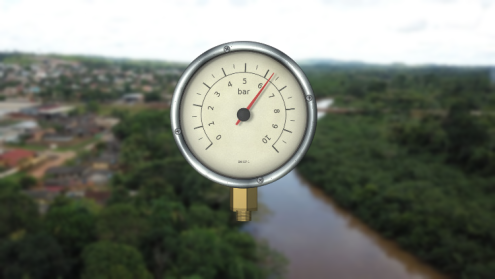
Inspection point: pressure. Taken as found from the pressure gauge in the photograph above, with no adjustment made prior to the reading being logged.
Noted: 6.25 bar
